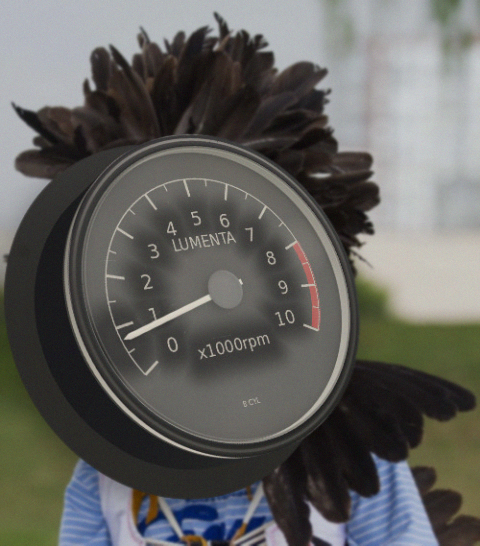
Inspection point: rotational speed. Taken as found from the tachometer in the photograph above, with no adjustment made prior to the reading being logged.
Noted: 750 rpm
